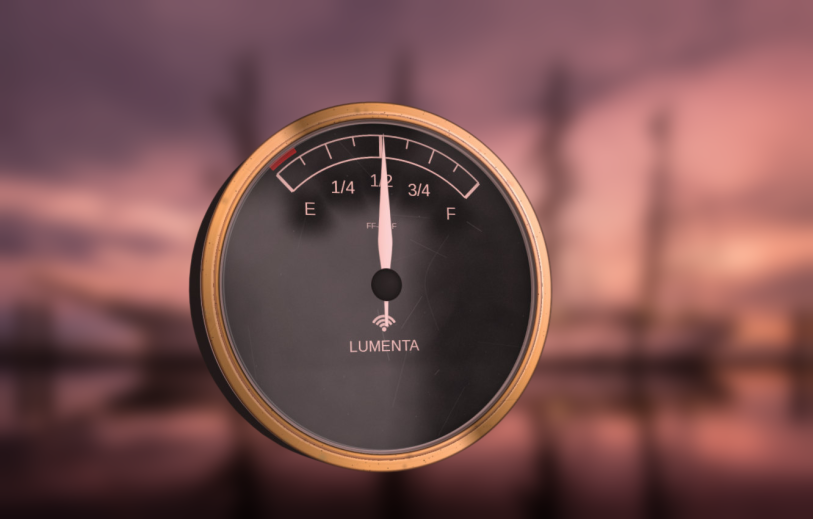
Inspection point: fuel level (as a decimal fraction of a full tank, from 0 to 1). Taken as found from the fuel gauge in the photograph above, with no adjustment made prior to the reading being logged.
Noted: 0.5
